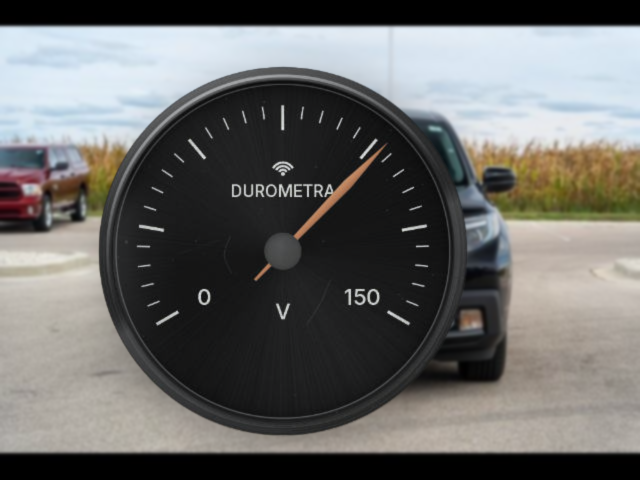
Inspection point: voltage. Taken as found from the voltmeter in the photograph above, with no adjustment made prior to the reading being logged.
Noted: 102.5 V
